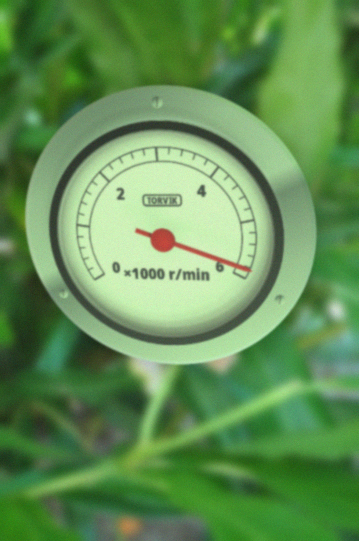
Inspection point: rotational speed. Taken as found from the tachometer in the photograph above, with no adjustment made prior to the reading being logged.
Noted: 5800 rpm
